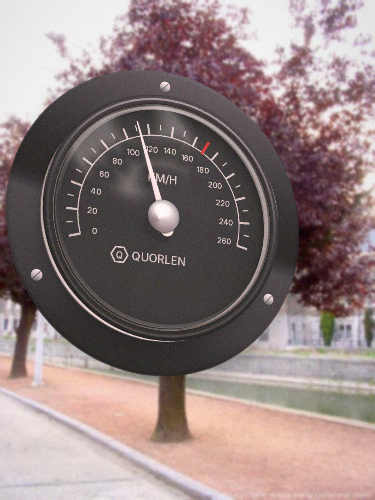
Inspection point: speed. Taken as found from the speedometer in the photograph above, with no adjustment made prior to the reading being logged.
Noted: 110 km/h
